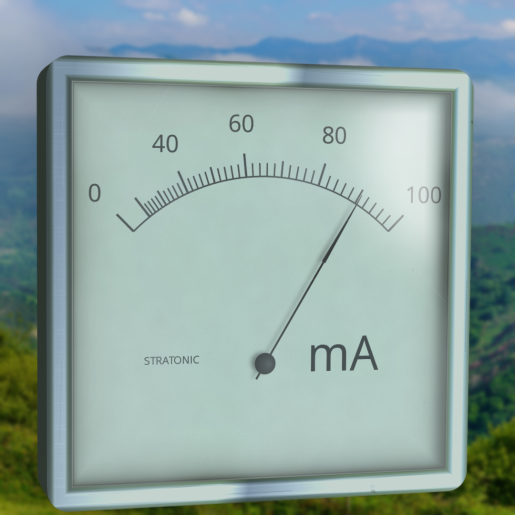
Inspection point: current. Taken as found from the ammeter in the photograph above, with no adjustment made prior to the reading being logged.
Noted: 90 mA
